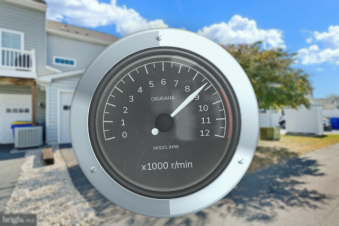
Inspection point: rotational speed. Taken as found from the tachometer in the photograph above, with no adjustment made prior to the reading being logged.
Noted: 8750 rpm
